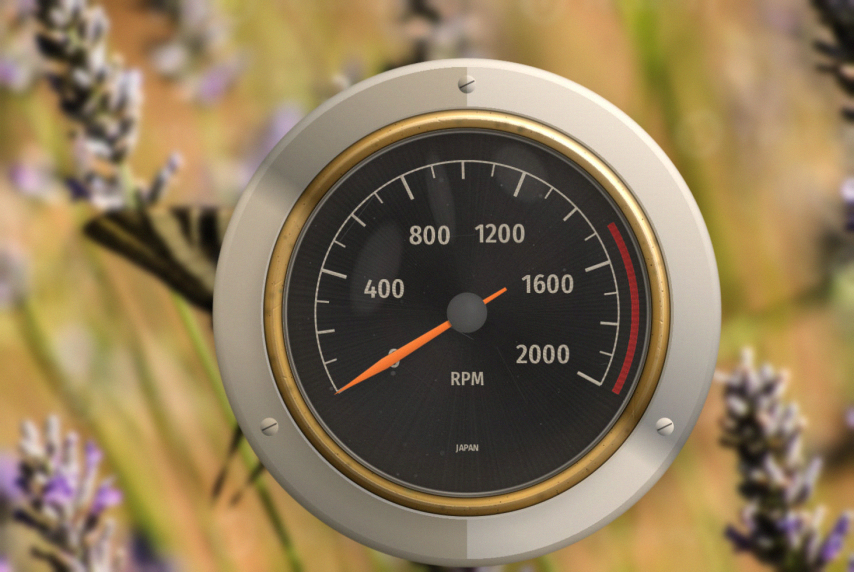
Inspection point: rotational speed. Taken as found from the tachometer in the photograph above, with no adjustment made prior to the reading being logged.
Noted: 0 rpm
